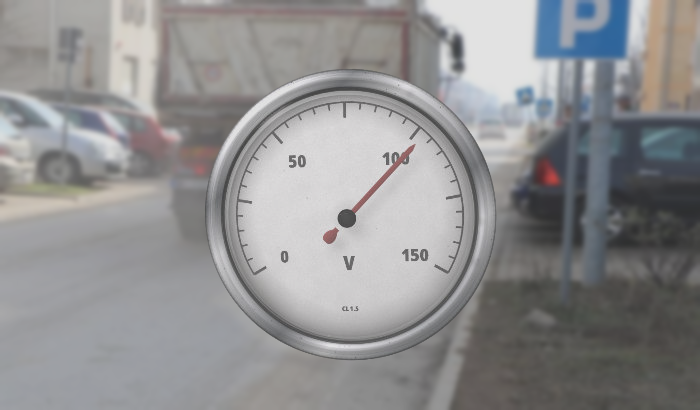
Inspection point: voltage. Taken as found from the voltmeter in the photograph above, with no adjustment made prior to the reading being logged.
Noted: 102.5 V
